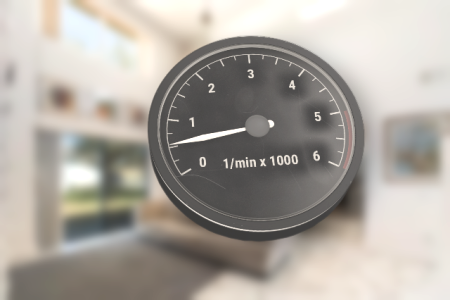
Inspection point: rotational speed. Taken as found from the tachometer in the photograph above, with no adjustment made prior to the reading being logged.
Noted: 500 rpm
